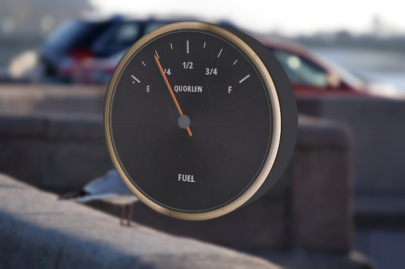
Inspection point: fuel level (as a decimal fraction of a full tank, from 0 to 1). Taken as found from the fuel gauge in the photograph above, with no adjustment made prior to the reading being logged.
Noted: 0.25
